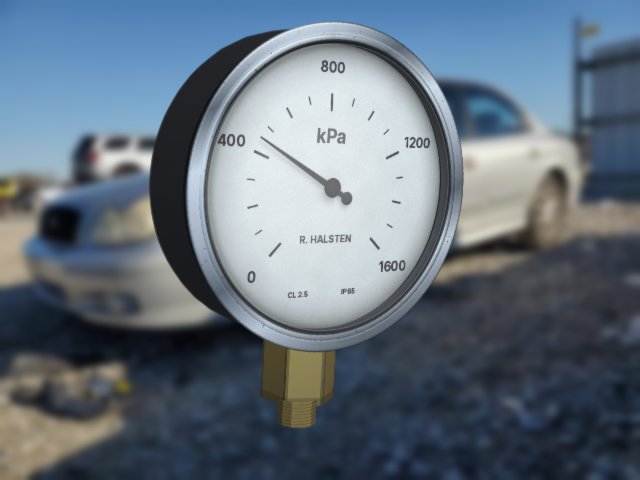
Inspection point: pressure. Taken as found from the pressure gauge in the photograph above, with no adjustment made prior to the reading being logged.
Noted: 450 kPa
